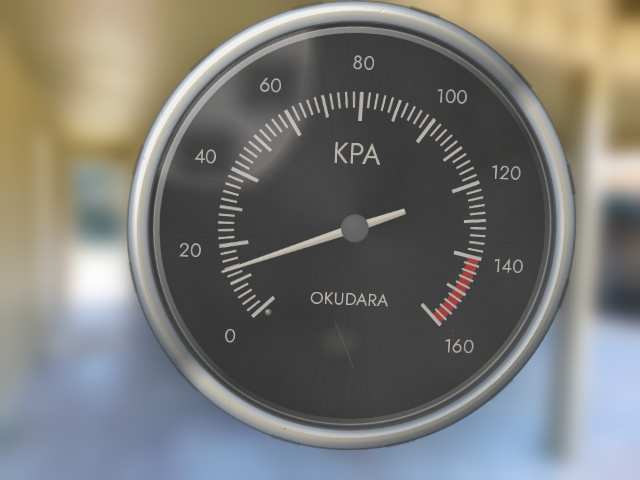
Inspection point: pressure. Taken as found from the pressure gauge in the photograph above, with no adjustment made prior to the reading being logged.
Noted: 14 kPa
